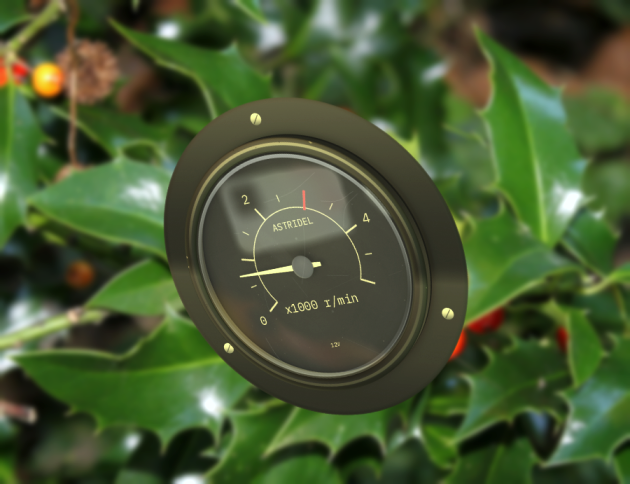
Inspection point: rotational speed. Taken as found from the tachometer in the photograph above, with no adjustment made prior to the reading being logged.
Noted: 750 rpm
